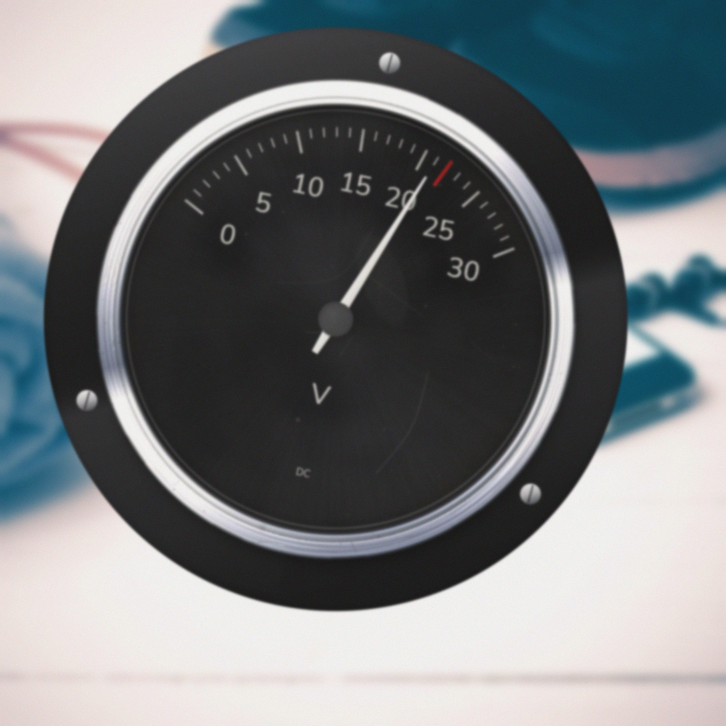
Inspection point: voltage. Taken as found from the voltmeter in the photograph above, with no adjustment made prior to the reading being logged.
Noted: 21 V
